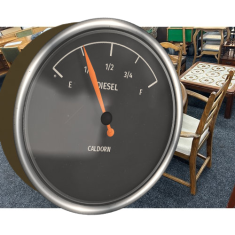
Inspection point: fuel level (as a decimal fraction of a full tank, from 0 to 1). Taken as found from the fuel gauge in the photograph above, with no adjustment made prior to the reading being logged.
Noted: 0.25
